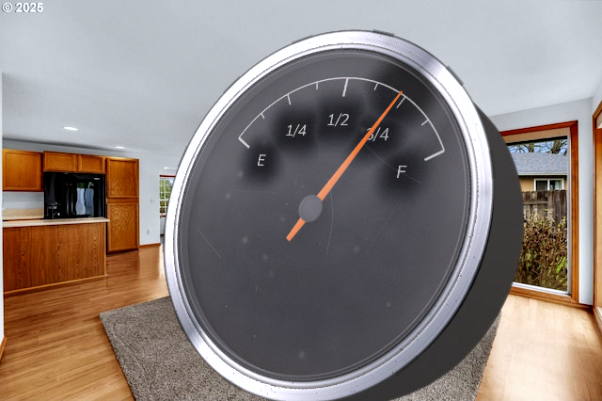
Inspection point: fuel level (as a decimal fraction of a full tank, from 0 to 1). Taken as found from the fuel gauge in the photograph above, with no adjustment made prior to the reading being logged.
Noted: 0.75
